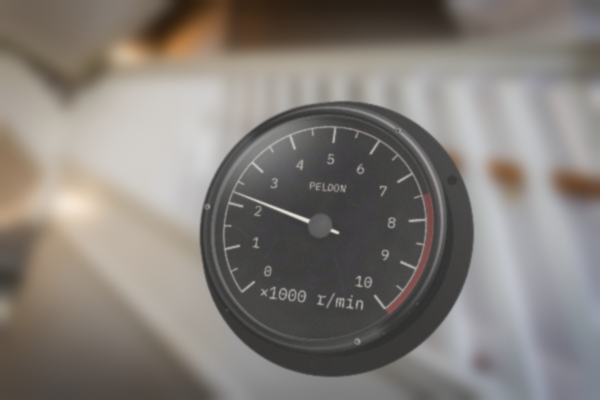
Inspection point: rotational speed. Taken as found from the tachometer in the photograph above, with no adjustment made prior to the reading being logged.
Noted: 2250 rpm
